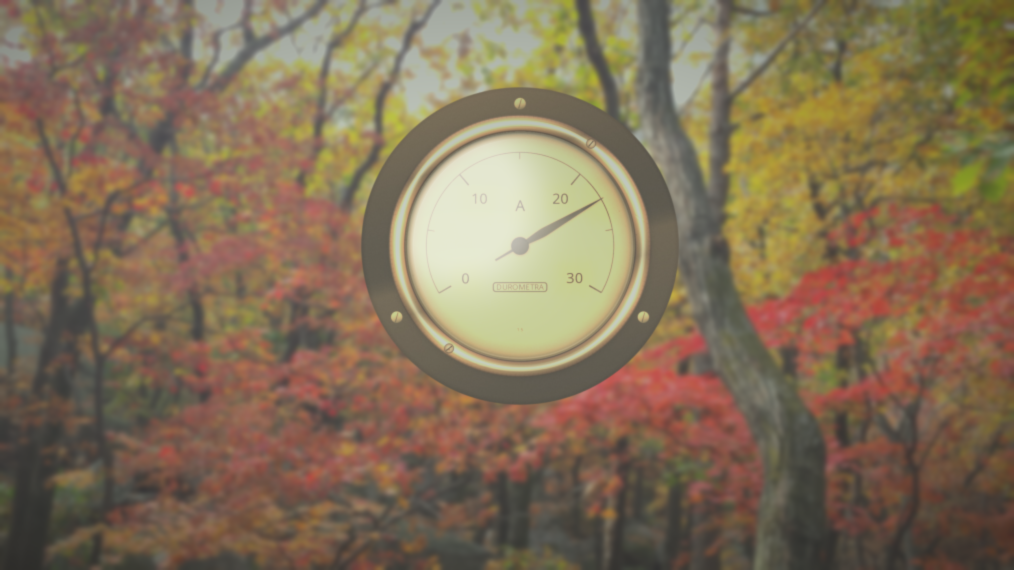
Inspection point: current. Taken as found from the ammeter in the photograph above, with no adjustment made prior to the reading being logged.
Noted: 22.5 A
